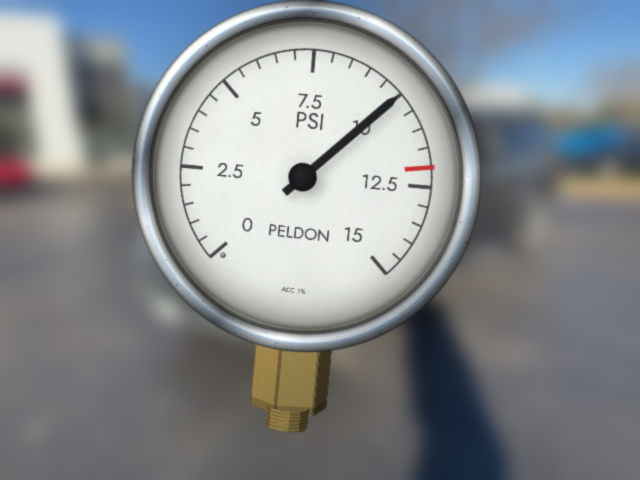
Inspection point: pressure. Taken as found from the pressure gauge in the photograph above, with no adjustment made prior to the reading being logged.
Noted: 10 psi
